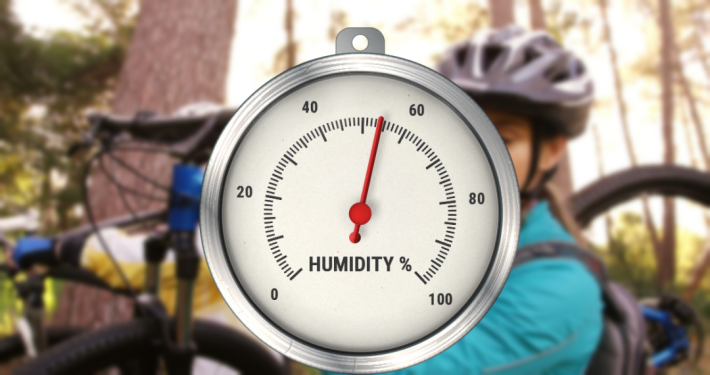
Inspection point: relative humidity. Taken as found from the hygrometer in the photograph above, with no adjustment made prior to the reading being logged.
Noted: 54 %
